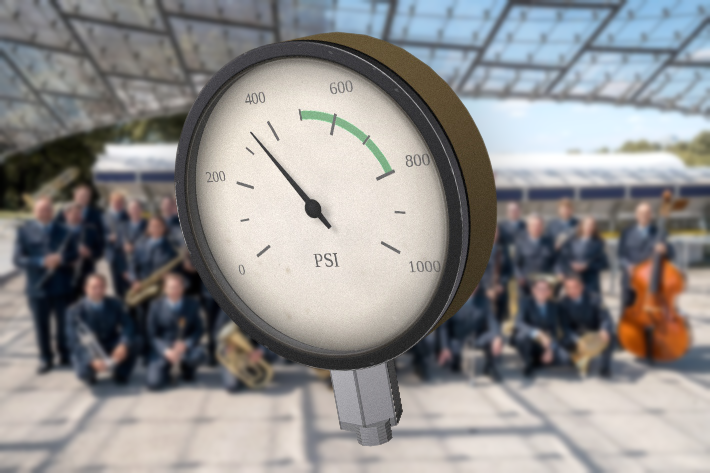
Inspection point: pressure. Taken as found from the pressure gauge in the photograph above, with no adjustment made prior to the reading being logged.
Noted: 350 psi
